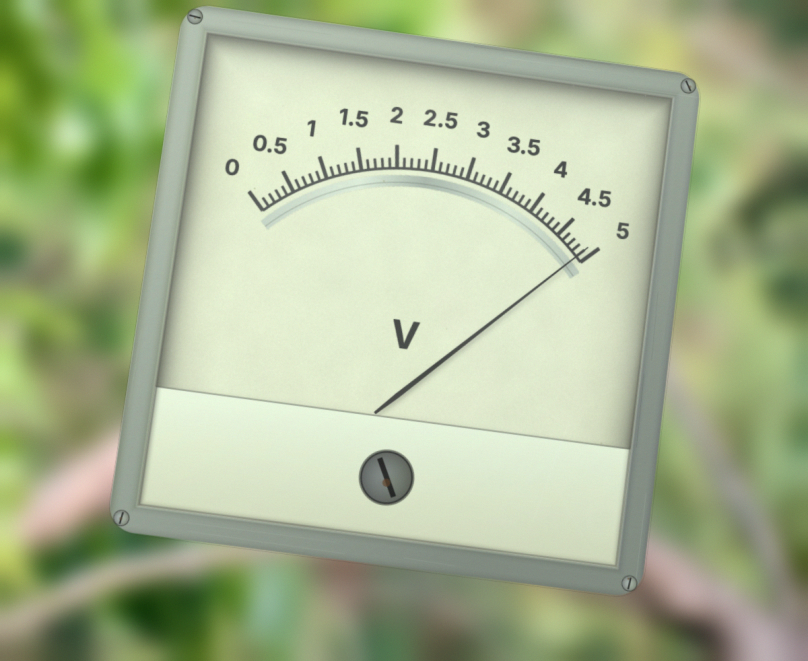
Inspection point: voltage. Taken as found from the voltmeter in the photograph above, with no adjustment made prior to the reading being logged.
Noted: 4.9 V
